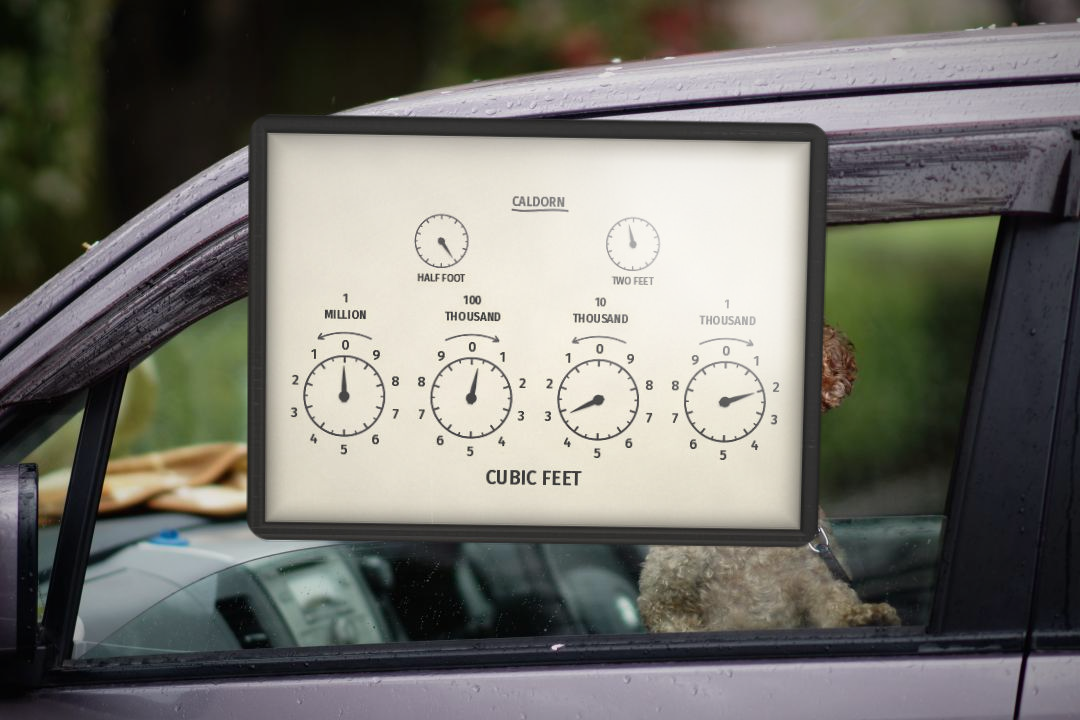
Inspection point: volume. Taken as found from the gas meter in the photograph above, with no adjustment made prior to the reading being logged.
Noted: 3200 ft³
